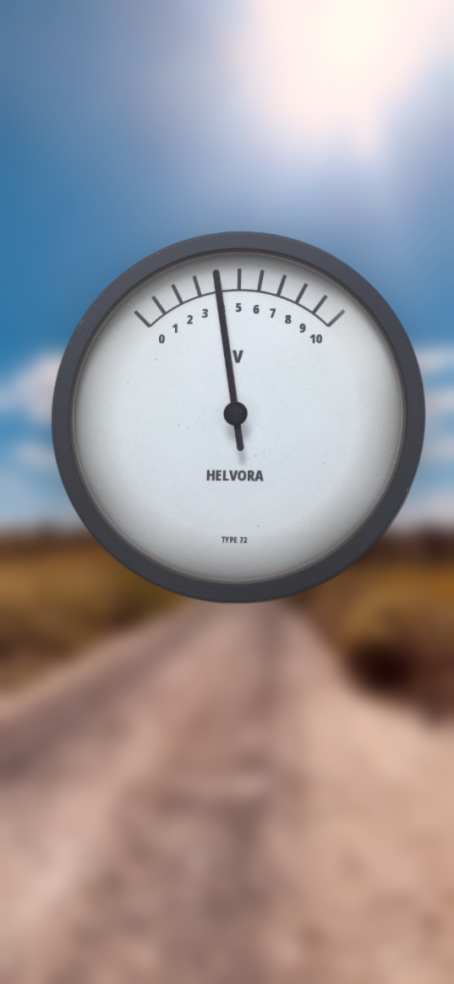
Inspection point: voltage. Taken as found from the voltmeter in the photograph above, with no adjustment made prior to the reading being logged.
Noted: 4 V
